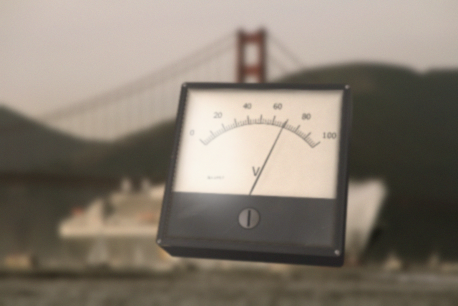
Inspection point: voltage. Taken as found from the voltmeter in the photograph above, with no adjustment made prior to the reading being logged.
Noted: 70 V
